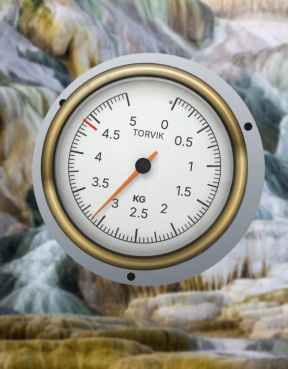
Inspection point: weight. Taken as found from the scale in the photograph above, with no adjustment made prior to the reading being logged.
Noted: 3.1 kg
